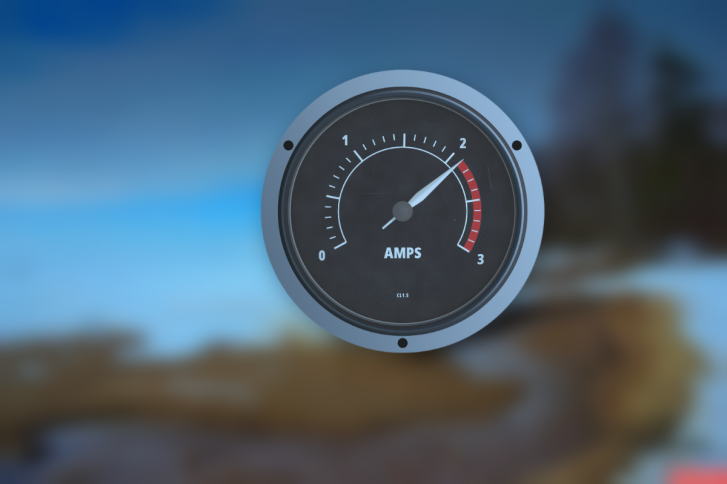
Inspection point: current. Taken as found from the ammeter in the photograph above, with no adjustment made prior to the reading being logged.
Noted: 2.1 A
